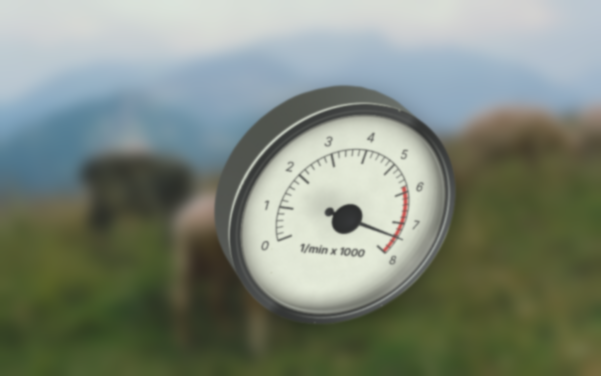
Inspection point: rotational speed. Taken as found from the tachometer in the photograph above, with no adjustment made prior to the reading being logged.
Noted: 7400 rpm
